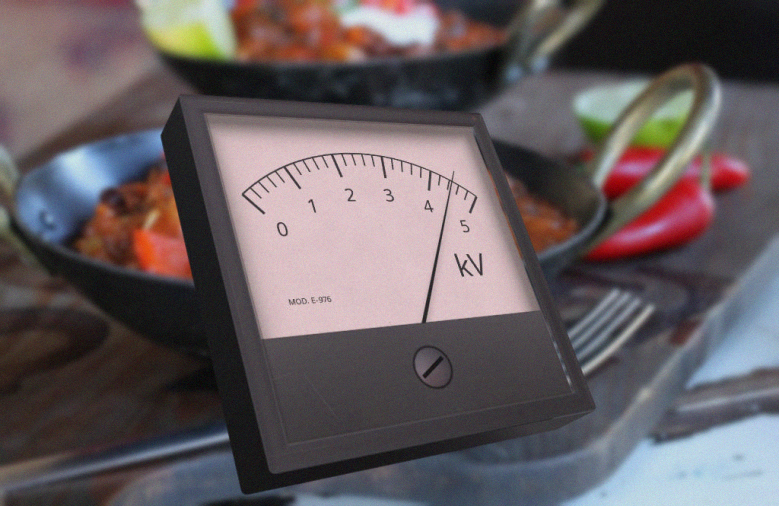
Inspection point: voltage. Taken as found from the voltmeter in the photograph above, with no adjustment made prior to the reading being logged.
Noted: 4.4 kV
